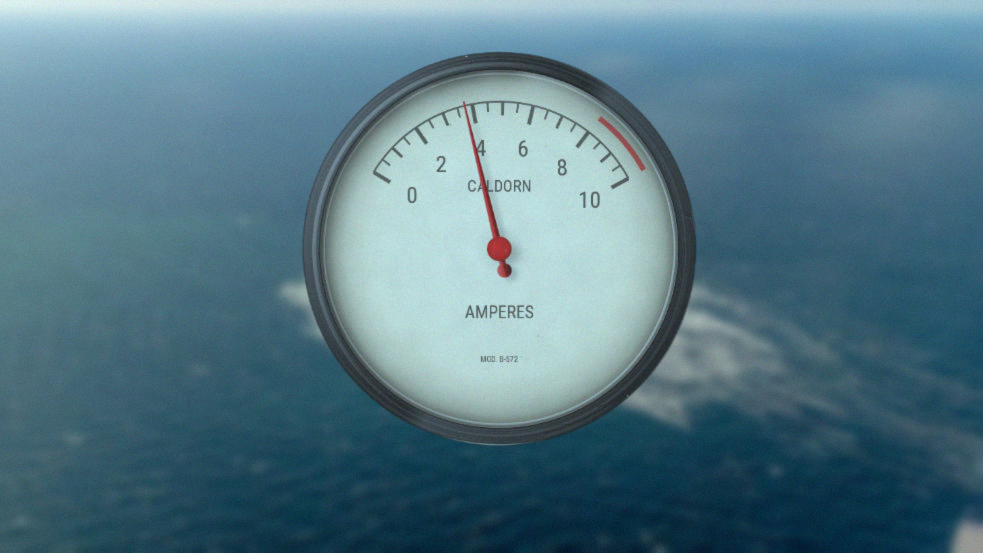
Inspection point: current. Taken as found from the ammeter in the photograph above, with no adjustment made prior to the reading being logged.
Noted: 3.75 A
